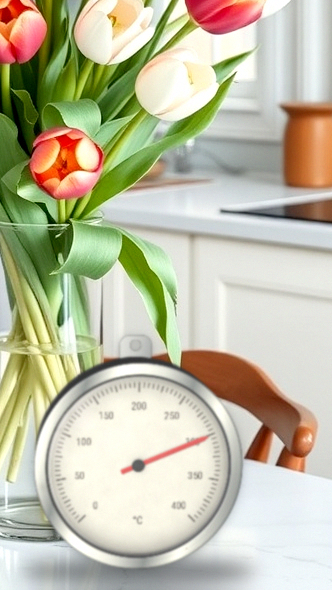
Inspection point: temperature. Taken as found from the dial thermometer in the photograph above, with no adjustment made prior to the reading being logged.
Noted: 300 °C
